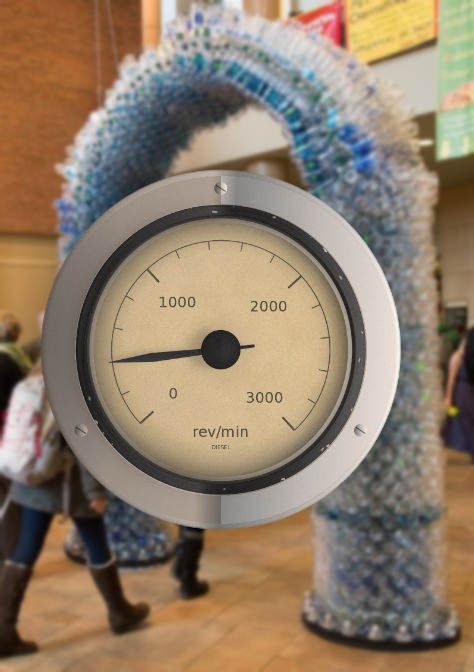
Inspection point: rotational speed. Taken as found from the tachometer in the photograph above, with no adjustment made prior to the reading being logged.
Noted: 400 rpm
